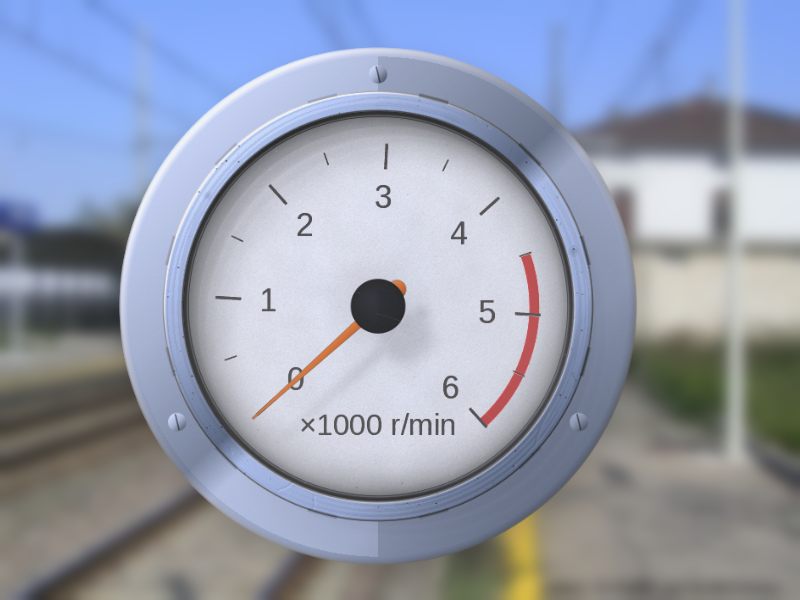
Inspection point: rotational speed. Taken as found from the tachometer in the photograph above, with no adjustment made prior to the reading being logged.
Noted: 0 rpm
